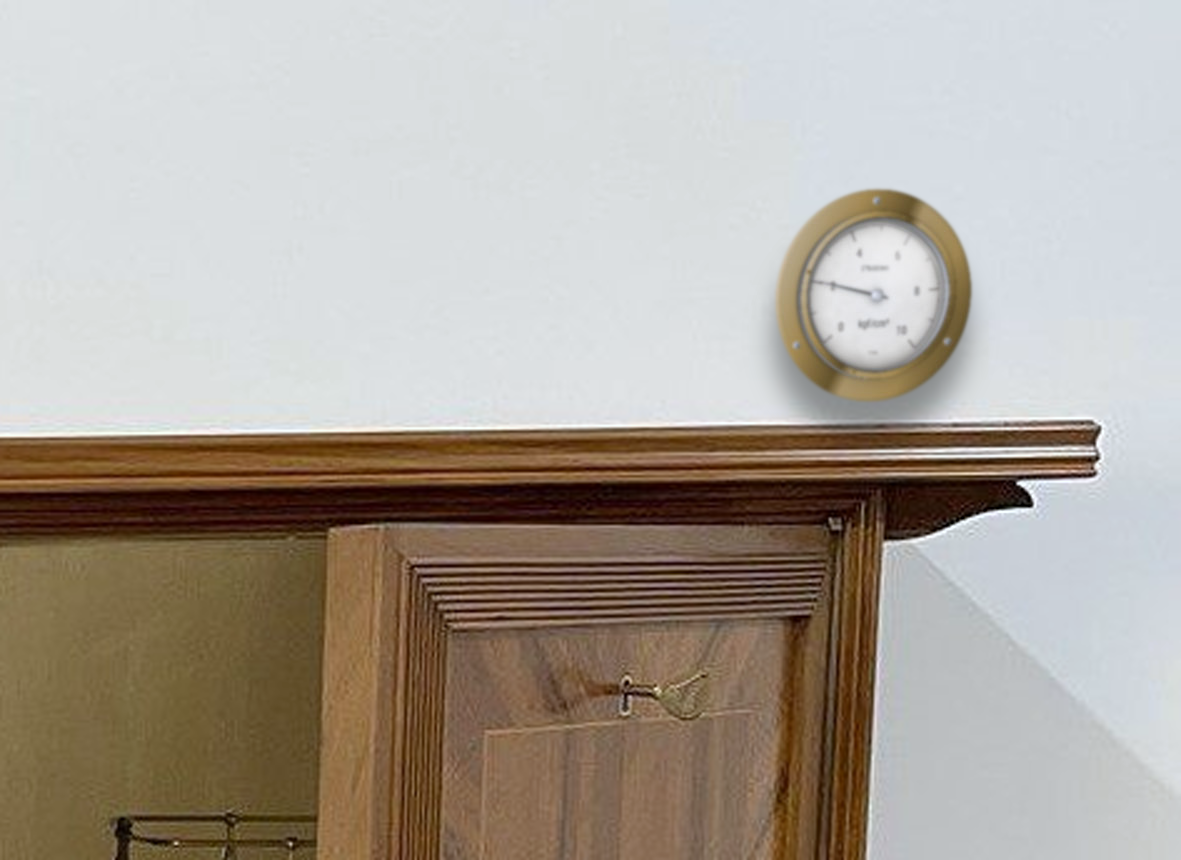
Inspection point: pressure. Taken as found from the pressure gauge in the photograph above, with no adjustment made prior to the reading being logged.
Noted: 2 kg/cm²
